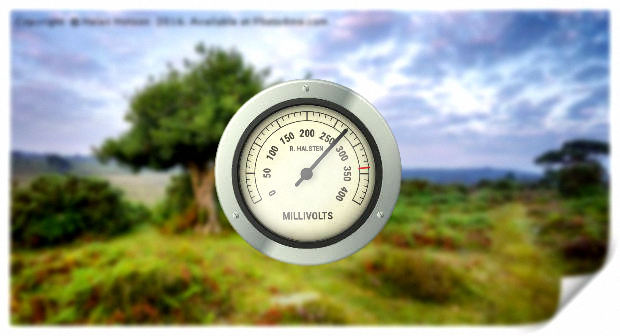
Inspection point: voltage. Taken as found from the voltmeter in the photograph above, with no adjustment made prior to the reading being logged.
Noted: 270 mV
